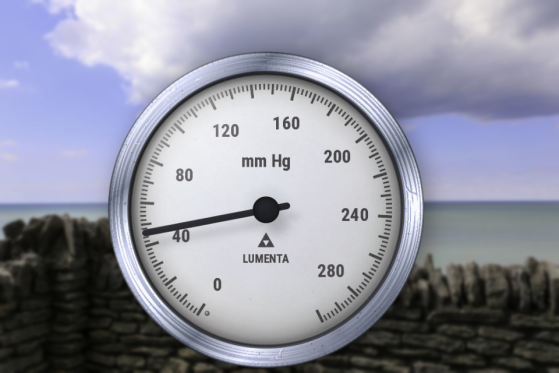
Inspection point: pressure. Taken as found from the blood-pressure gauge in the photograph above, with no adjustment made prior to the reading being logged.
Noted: 46 mmHg
